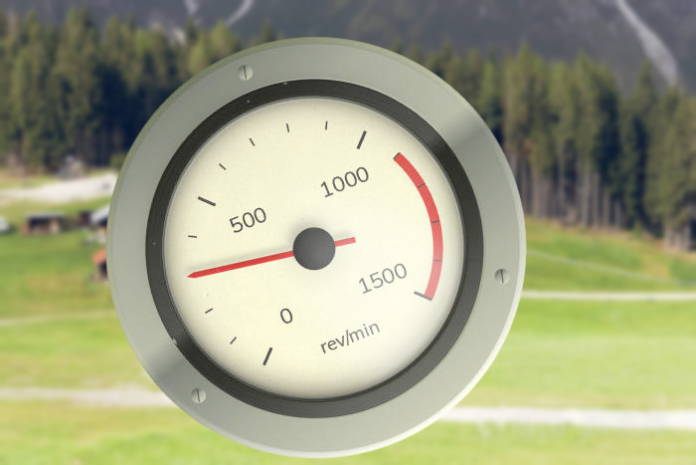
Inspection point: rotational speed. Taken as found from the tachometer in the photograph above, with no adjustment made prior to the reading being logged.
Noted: 300 rpm
